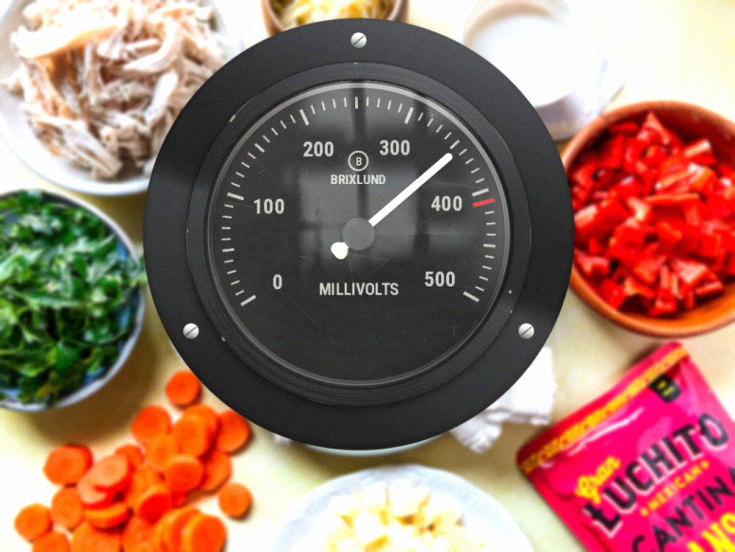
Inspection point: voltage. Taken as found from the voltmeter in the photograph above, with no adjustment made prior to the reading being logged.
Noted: 355 mV
